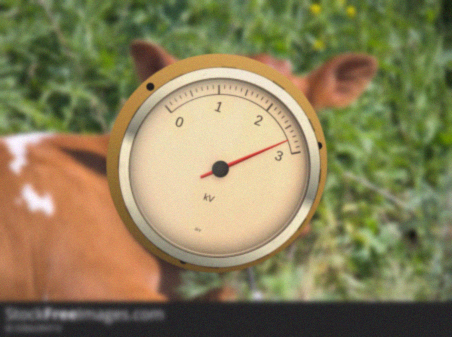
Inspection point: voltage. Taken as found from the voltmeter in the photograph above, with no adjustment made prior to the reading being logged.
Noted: 2.7 kV
